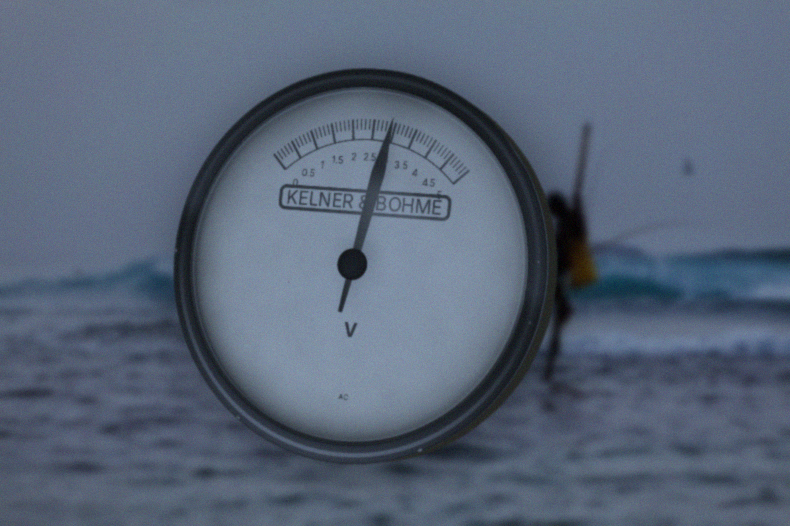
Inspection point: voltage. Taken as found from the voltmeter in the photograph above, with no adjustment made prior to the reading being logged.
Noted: 3 V
